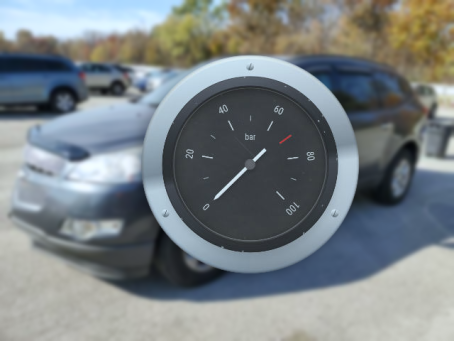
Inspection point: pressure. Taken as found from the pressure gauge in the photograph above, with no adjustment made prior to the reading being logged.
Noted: 0 bar
